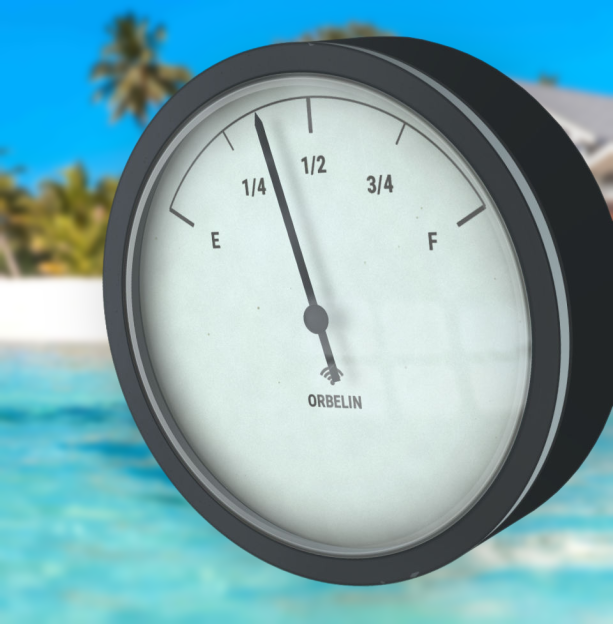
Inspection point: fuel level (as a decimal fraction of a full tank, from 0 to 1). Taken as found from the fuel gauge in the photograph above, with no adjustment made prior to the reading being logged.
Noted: 0.375
